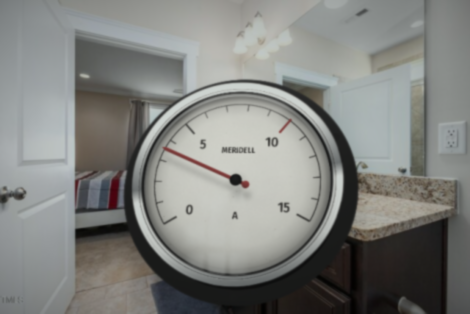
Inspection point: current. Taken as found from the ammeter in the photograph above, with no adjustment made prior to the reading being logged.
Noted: 3.5 A
